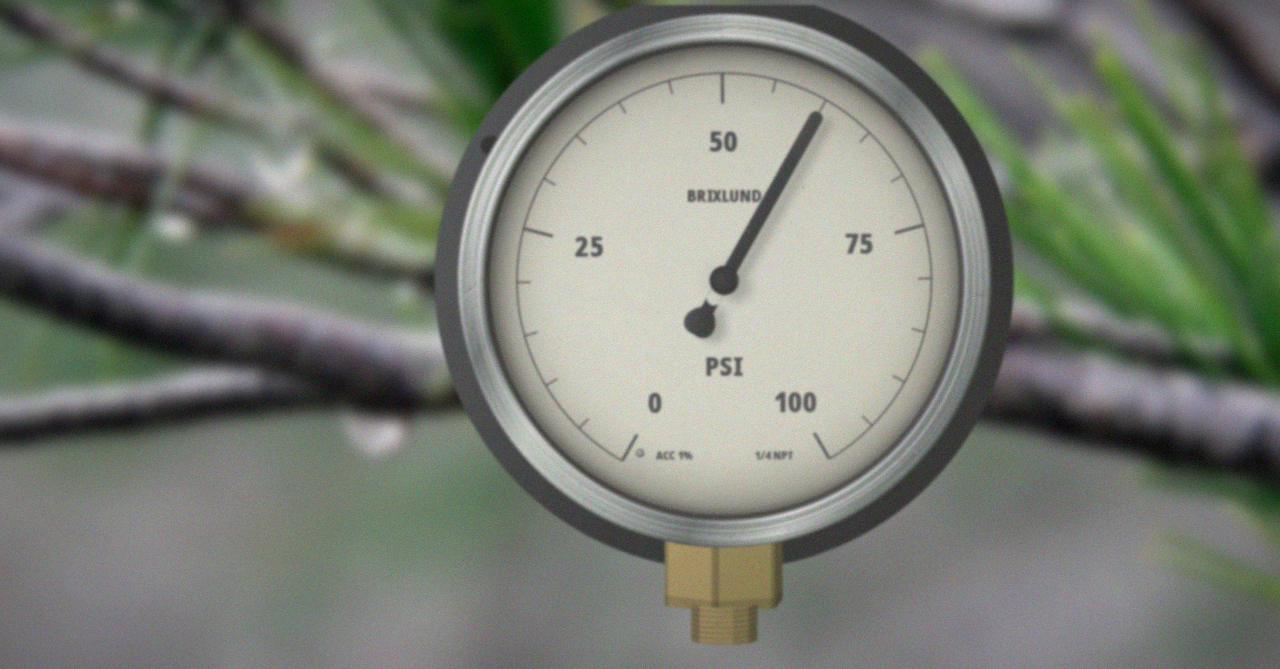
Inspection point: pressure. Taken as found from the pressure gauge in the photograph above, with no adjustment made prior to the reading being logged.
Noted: 60 psi
